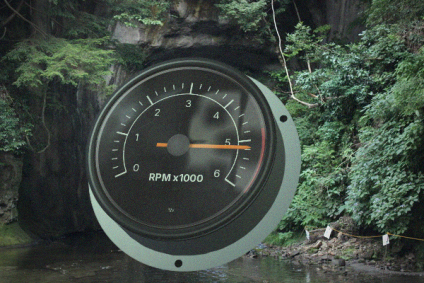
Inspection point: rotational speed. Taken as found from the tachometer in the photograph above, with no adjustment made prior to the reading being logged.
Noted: 5200 rpm
